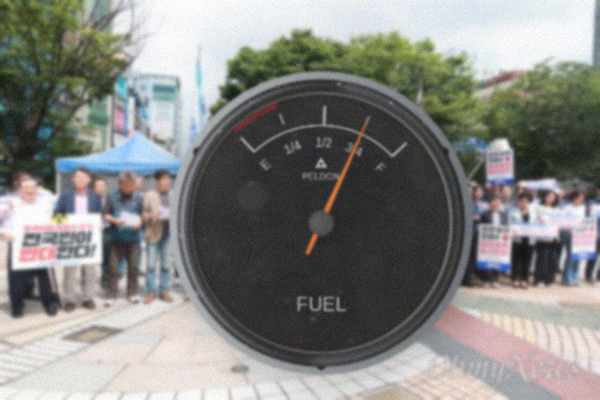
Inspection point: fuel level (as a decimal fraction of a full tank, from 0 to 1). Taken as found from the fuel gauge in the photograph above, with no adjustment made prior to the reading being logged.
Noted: 0.75
